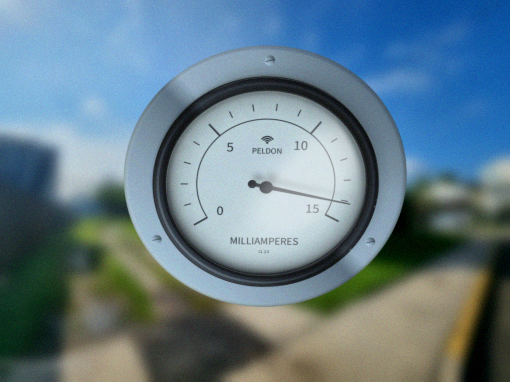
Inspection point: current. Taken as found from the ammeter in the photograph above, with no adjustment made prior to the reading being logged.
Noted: 14 mA
